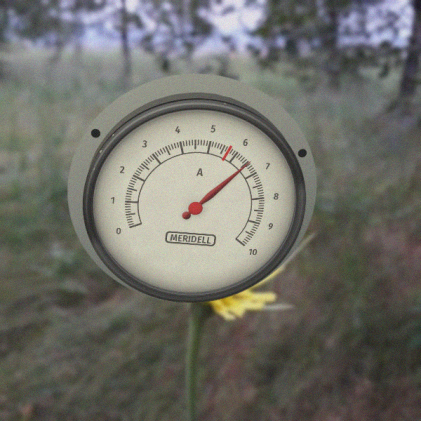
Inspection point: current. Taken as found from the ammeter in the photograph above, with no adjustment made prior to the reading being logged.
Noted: 6.5 A
